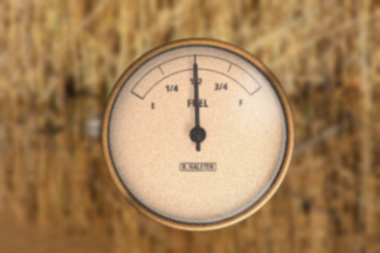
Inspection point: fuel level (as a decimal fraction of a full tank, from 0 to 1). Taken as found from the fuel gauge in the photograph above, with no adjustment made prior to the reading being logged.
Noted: 0.5
